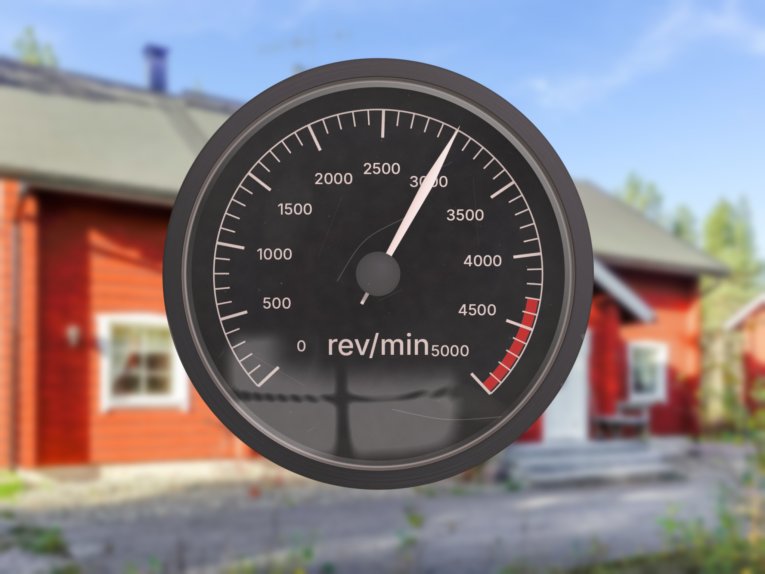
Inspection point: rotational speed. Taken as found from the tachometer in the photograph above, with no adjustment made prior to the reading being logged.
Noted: 3000 rpm
